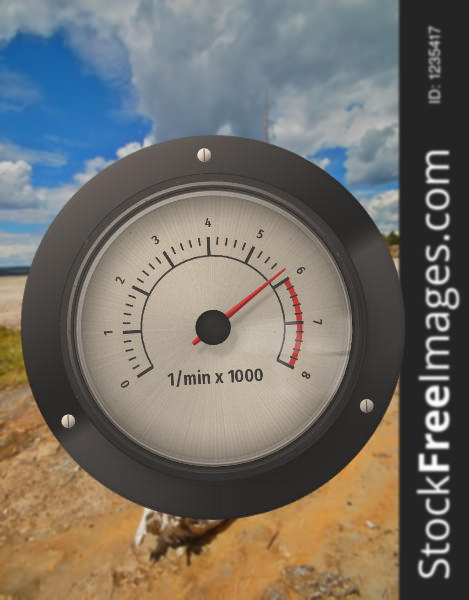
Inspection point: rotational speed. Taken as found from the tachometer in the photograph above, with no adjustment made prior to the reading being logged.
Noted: 5800 rpm
